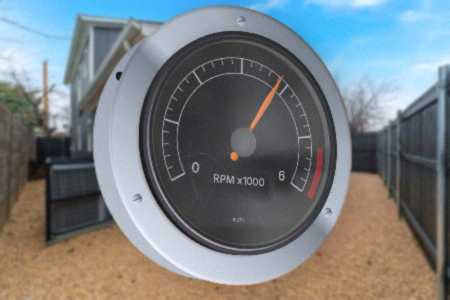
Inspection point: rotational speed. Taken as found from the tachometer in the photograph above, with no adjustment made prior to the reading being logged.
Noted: 3800 rpm
